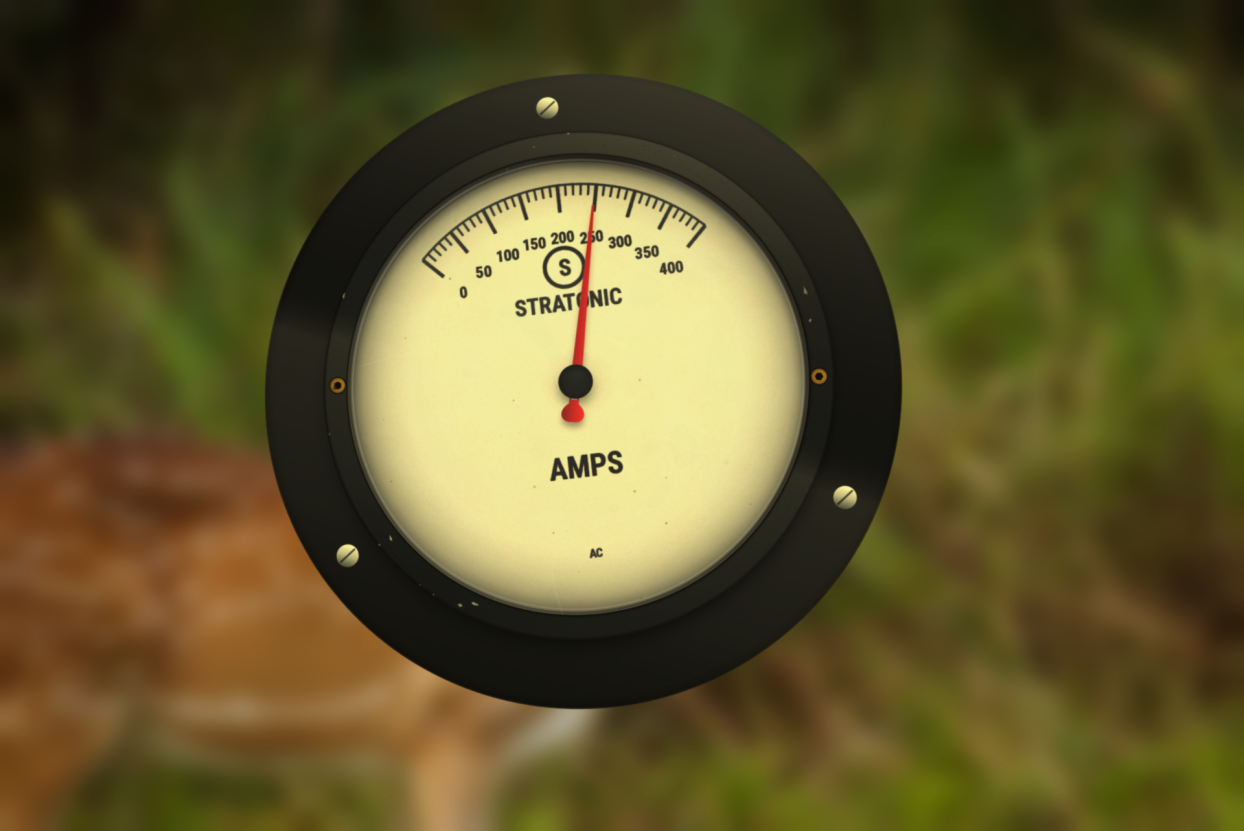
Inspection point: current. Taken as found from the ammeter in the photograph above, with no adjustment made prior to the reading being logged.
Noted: 250 A
